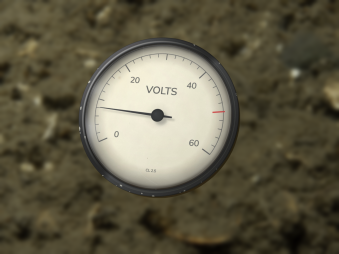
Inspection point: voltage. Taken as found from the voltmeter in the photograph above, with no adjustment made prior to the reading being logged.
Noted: 8 V
